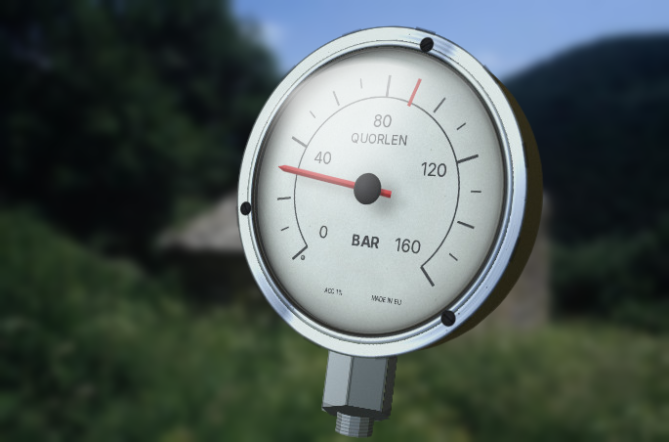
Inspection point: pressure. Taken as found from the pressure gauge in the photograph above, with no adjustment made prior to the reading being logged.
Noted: 30 bar
